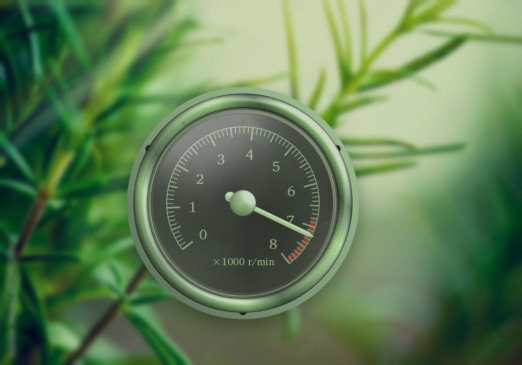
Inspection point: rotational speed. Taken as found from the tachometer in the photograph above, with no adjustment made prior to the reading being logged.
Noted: 7200 rpm
